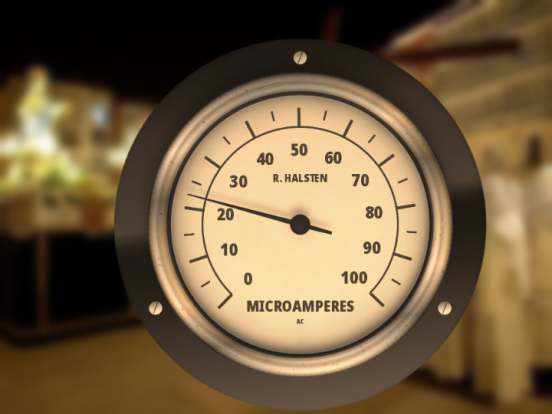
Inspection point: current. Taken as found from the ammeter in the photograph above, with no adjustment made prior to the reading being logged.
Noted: 22.5 µA
